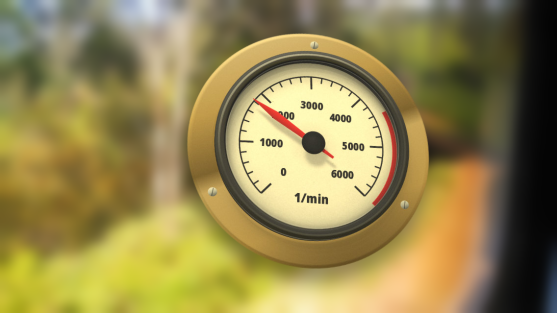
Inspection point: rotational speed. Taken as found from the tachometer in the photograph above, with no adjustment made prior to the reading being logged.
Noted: 1800 rpm
